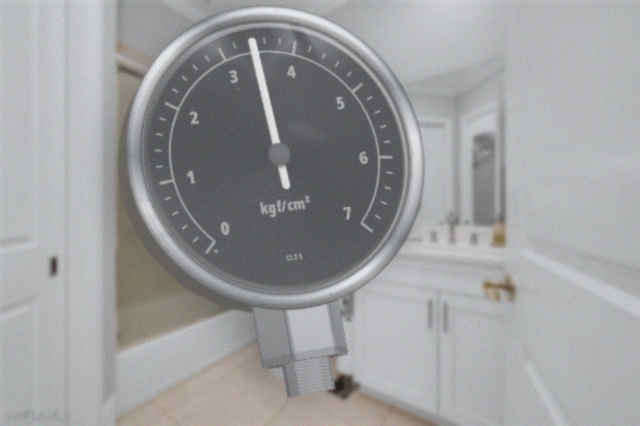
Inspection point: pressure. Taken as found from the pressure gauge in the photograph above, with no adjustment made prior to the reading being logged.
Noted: 3.4 kg/cm²
